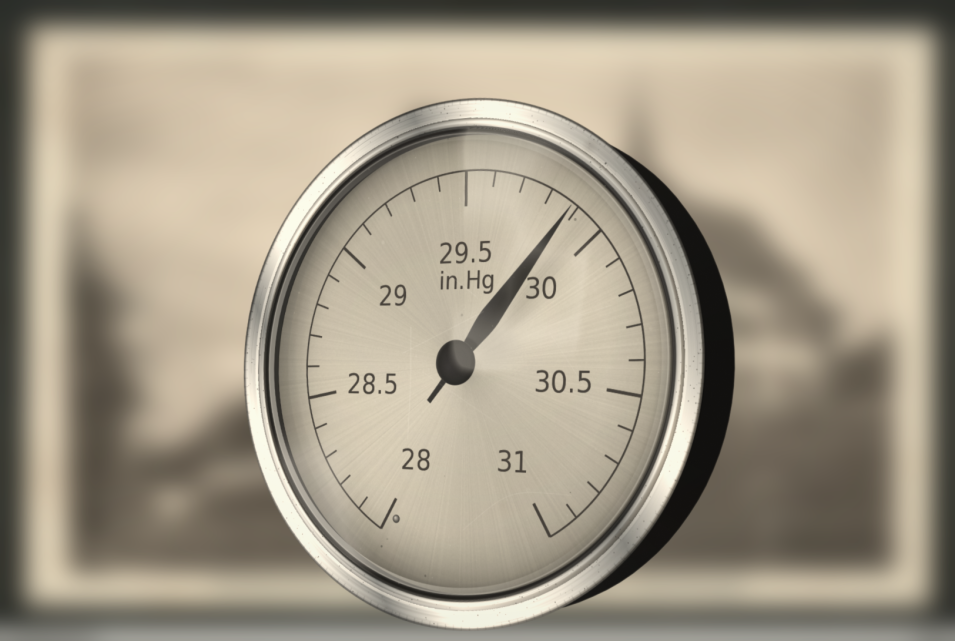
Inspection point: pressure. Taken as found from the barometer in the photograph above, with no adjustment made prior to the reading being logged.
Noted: 29.9 inHg
